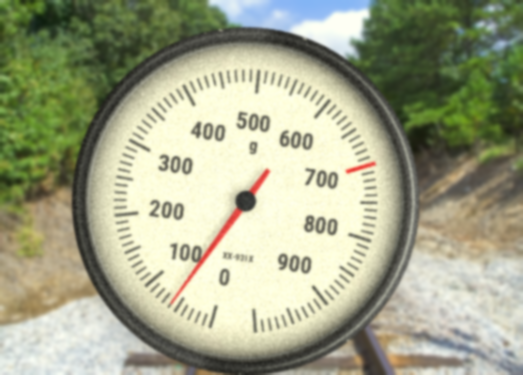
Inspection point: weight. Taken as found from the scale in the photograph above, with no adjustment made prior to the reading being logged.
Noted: 60 g
